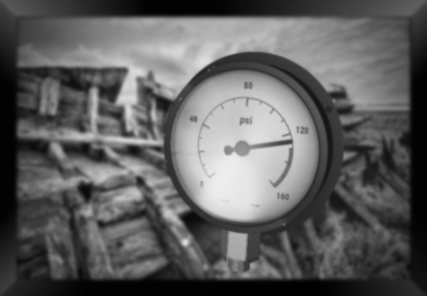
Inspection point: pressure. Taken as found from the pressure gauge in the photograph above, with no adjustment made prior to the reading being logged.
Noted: 125 psi
